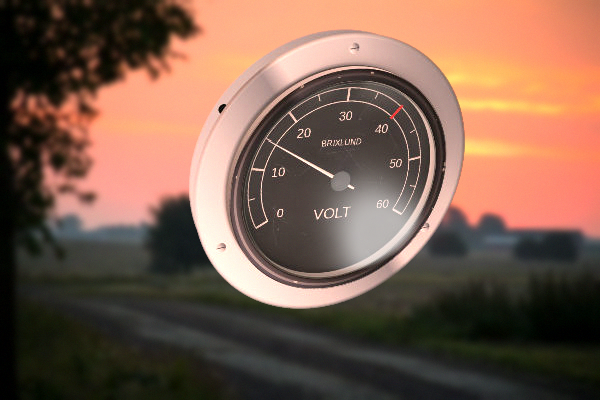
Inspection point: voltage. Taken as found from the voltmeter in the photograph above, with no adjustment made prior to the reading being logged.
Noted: 15 V
